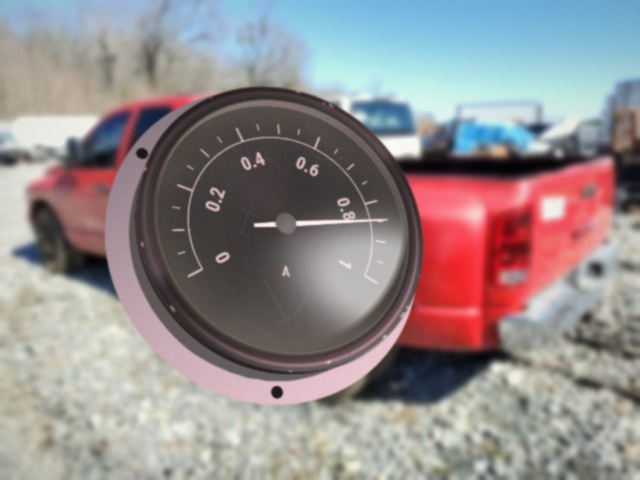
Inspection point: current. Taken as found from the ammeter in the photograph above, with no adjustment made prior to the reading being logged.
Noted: 0.85 A
